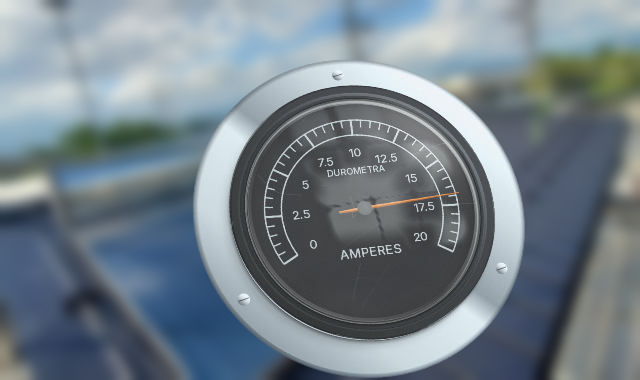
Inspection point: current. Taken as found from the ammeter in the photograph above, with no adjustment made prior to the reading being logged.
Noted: 17 A
